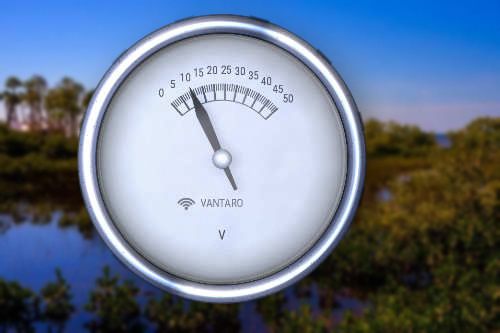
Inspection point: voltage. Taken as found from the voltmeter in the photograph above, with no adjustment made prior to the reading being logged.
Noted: 10 V
